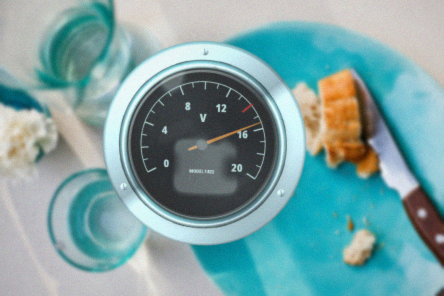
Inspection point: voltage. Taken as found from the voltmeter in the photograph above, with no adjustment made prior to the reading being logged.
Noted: 15.5 V
